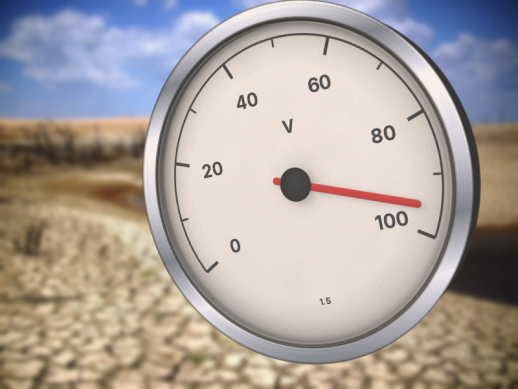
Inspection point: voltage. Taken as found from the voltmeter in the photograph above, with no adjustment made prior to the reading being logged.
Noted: 95 V
